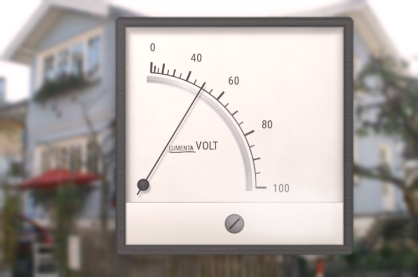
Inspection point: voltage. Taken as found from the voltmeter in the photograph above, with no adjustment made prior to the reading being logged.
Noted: 50 V
